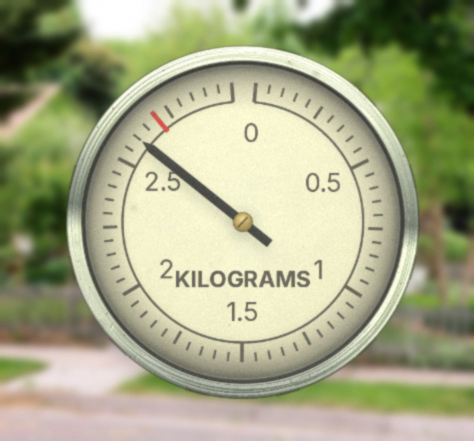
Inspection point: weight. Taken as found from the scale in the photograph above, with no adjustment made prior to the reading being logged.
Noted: 2.6 kg
